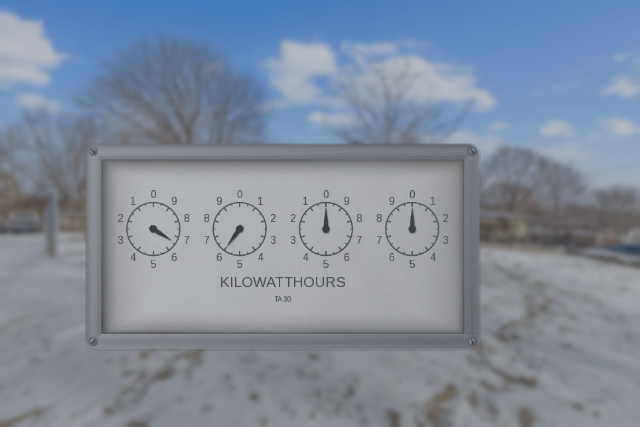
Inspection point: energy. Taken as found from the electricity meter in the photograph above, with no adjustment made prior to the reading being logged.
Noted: 6600 kWh
